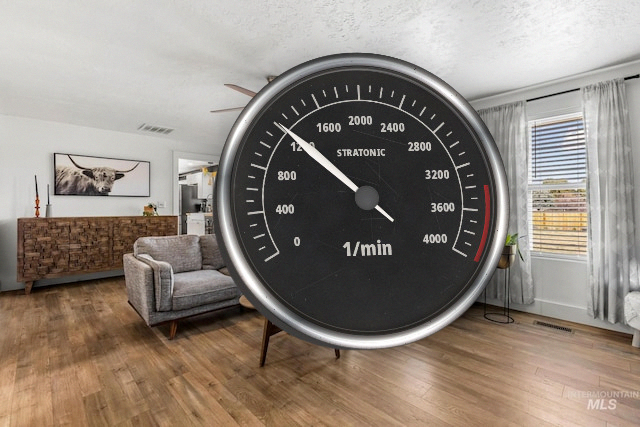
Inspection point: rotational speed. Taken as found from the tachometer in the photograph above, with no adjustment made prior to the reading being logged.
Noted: 1200 rpm
